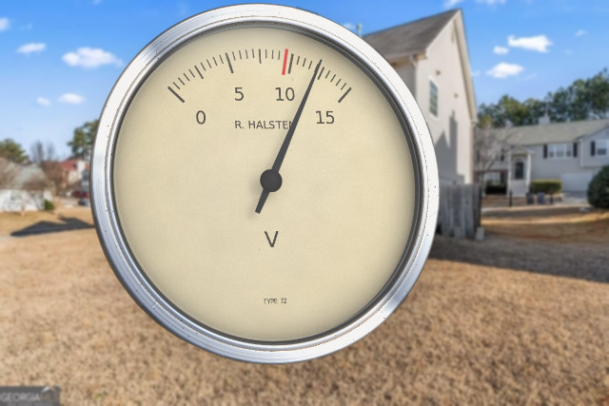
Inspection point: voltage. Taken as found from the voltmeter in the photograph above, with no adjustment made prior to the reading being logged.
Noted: 12 V
